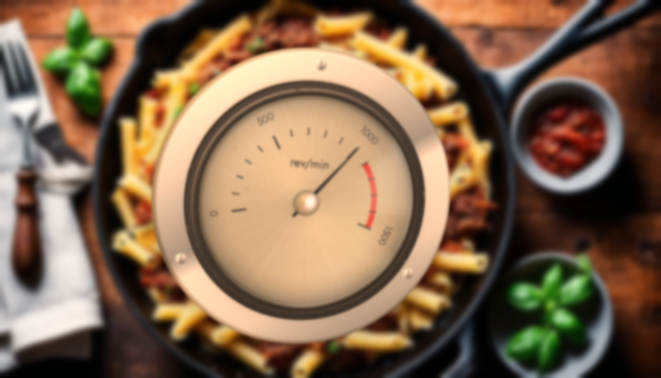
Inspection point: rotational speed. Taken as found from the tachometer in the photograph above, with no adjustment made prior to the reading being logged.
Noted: 1000 rpm
